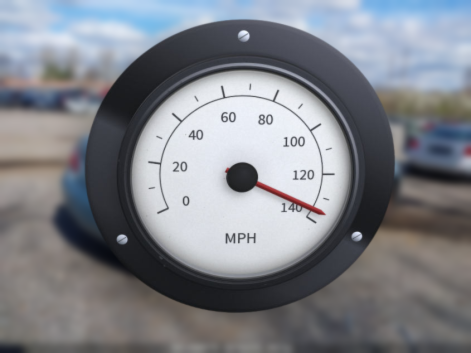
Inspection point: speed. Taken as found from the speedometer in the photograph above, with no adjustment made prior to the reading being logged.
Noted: 135 mph
